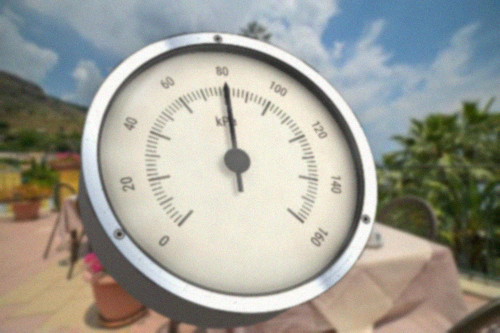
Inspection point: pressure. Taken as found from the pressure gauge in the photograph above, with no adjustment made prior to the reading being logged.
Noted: 80 kPa
